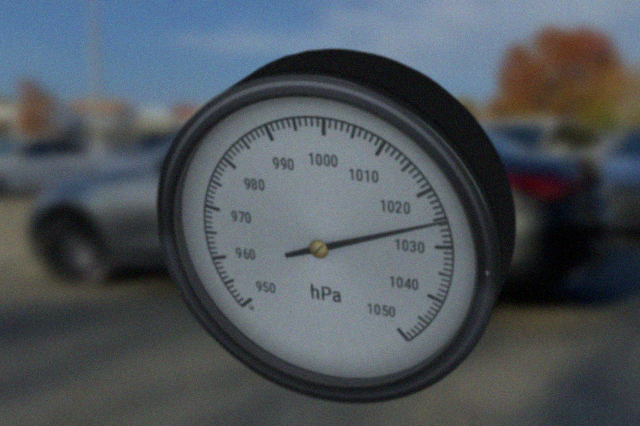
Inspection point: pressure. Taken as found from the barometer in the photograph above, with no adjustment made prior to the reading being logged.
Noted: 1025 hPa
